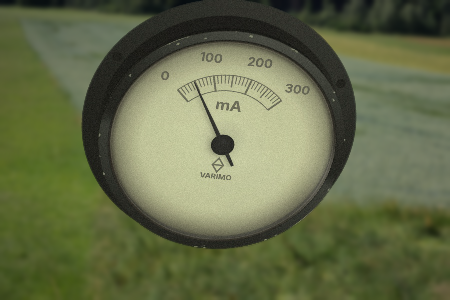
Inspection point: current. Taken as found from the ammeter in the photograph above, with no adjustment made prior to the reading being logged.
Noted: 50 mA
